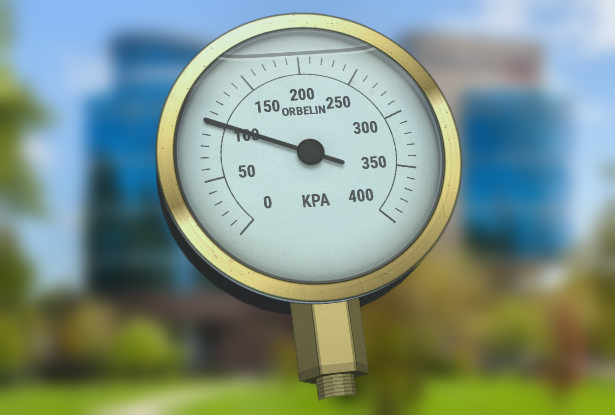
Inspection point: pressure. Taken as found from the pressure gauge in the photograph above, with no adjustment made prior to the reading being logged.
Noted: 100 kPa
